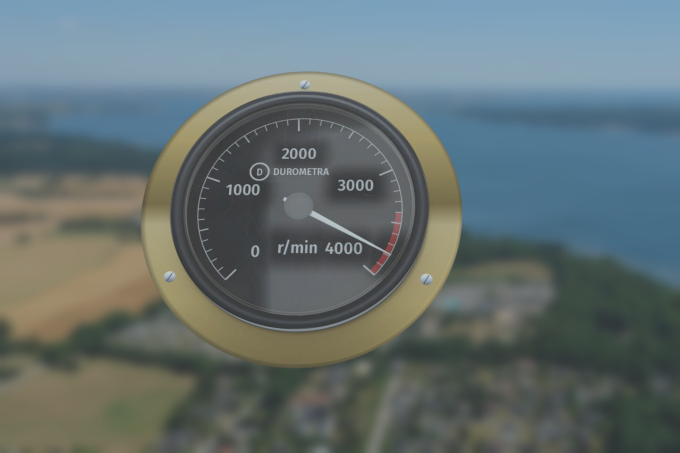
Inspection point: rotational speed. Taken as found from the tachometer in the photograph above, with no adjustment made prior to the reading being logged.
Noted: 3800 rpm
